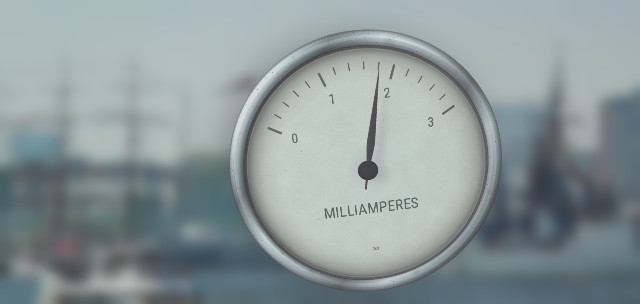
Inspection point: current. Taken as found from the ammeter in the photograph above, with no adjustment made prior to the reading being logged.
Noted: 1.8 mA
